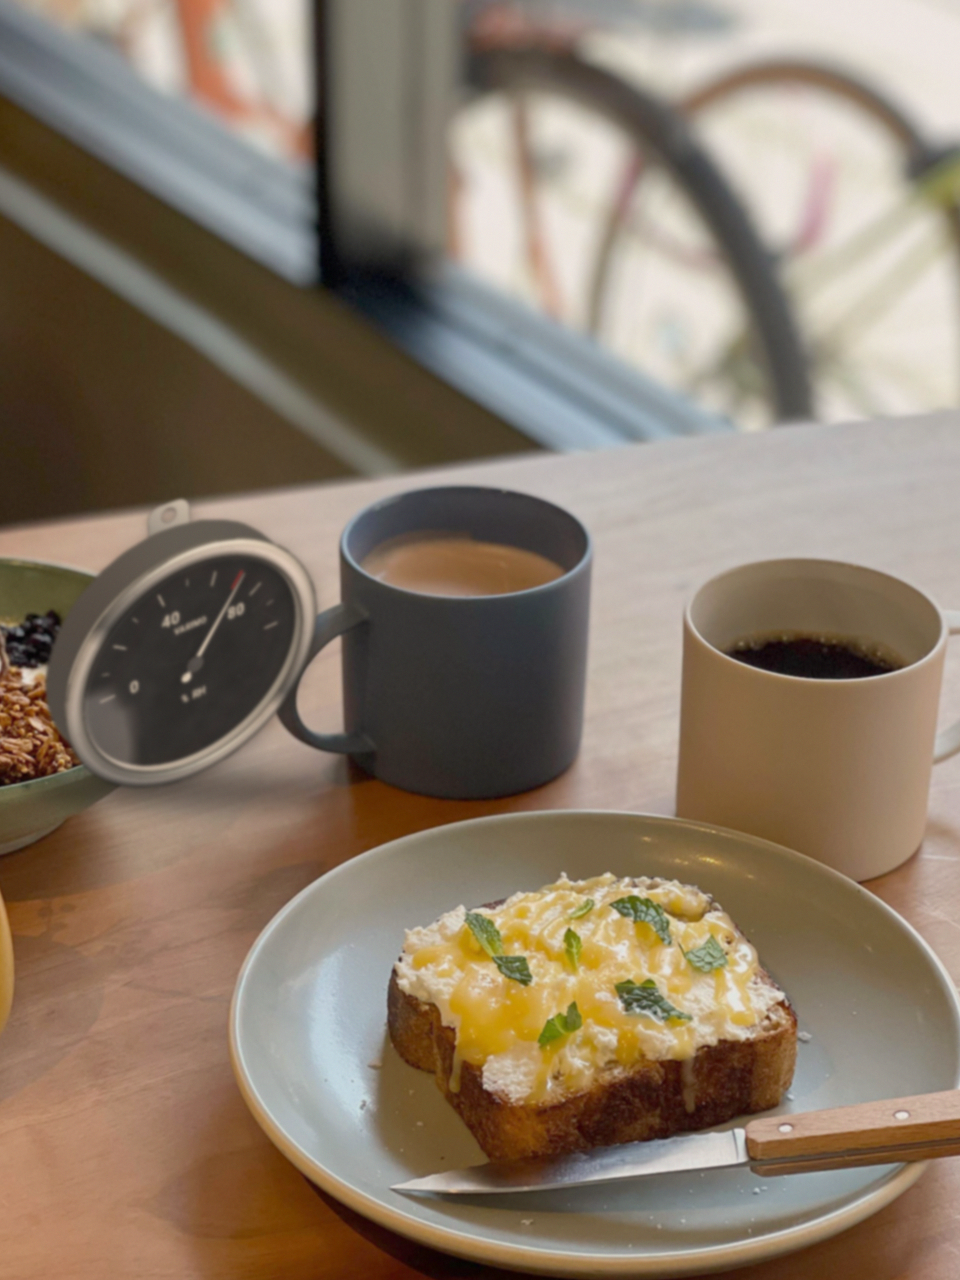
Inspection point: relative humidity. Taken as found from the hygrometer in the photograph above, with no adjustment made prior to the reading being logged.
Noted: 70 %
